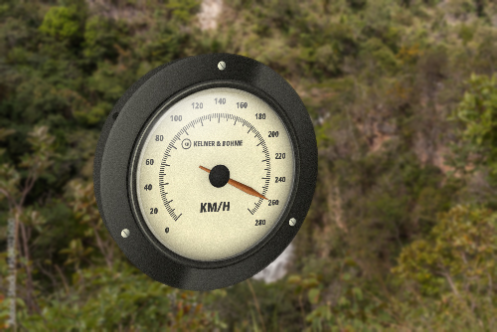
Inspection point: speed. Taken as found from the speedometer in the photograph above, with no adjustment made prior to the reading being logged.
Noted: 260 km/h
